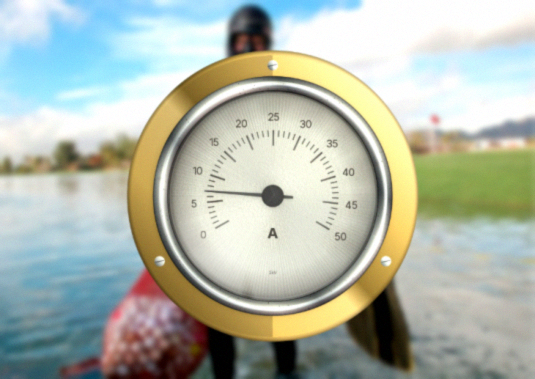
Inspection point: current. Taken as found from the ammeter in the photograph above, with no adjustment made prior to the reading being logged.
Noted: 7 A
